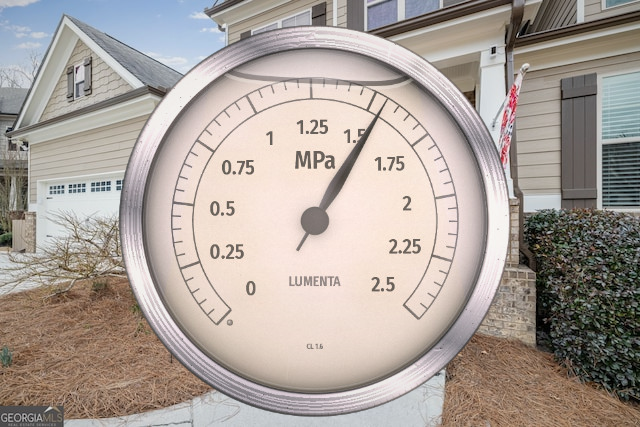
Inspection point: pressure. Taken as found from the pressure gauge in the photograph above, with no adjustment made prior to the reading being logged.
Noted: 1.55 MPa
